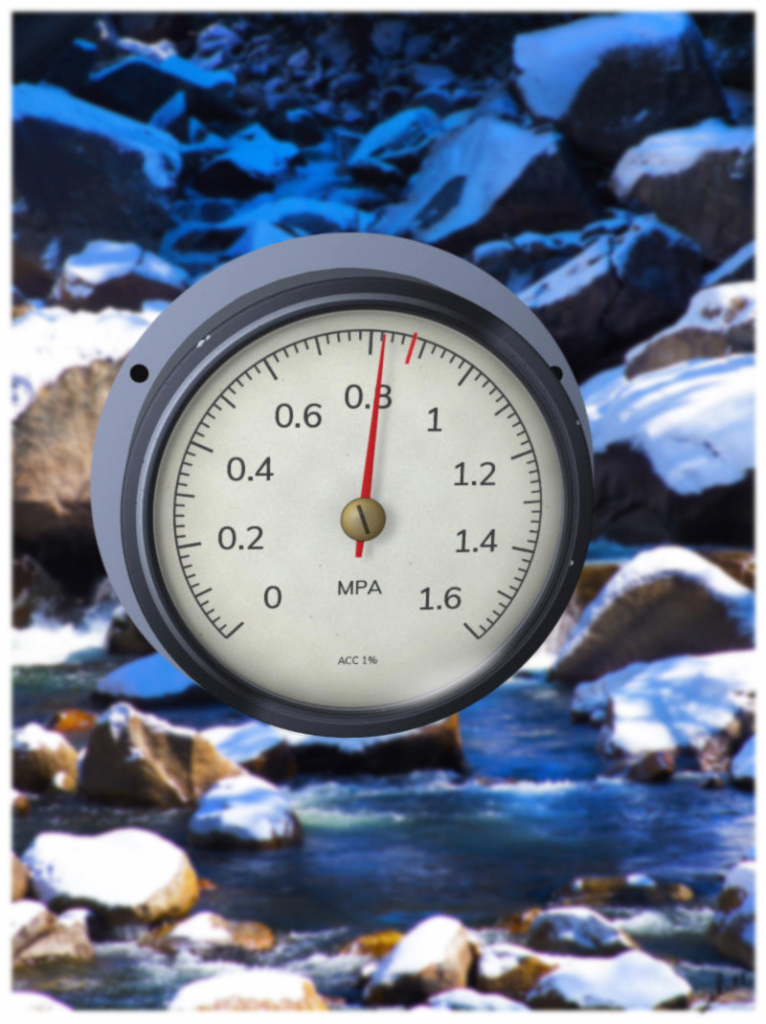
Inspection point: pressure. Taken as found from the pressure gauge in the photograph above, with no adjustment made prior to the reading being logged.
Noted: 0.82 MPa
